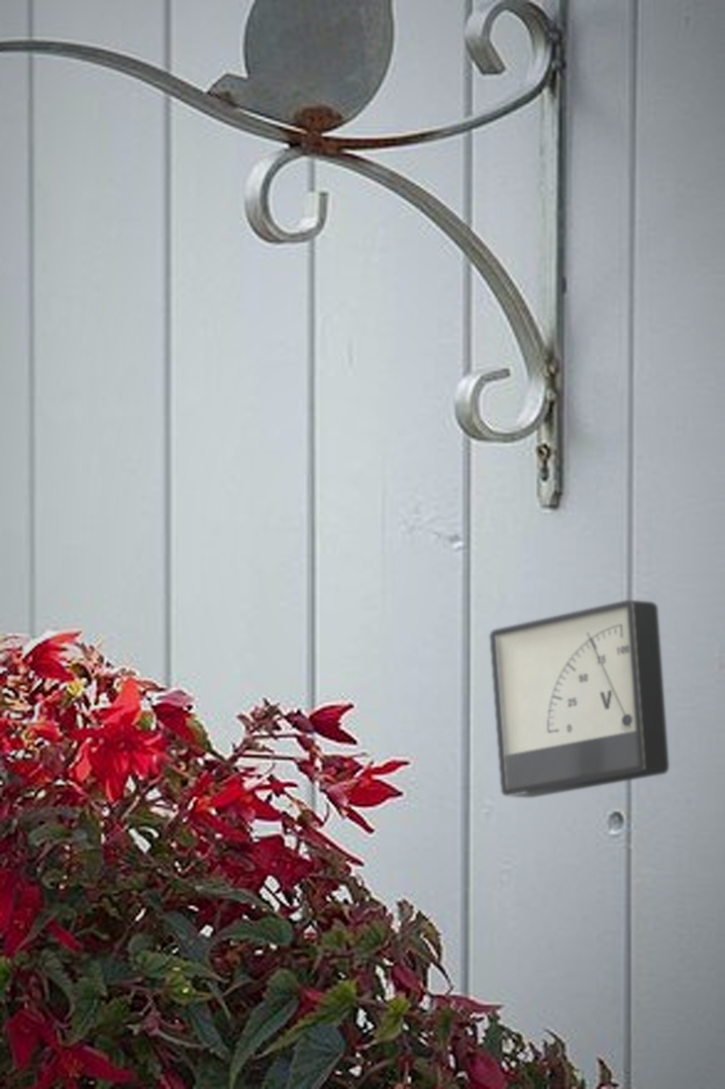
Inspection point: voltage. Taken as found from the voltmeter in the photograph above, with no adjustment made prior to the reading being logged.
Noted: 75 V
